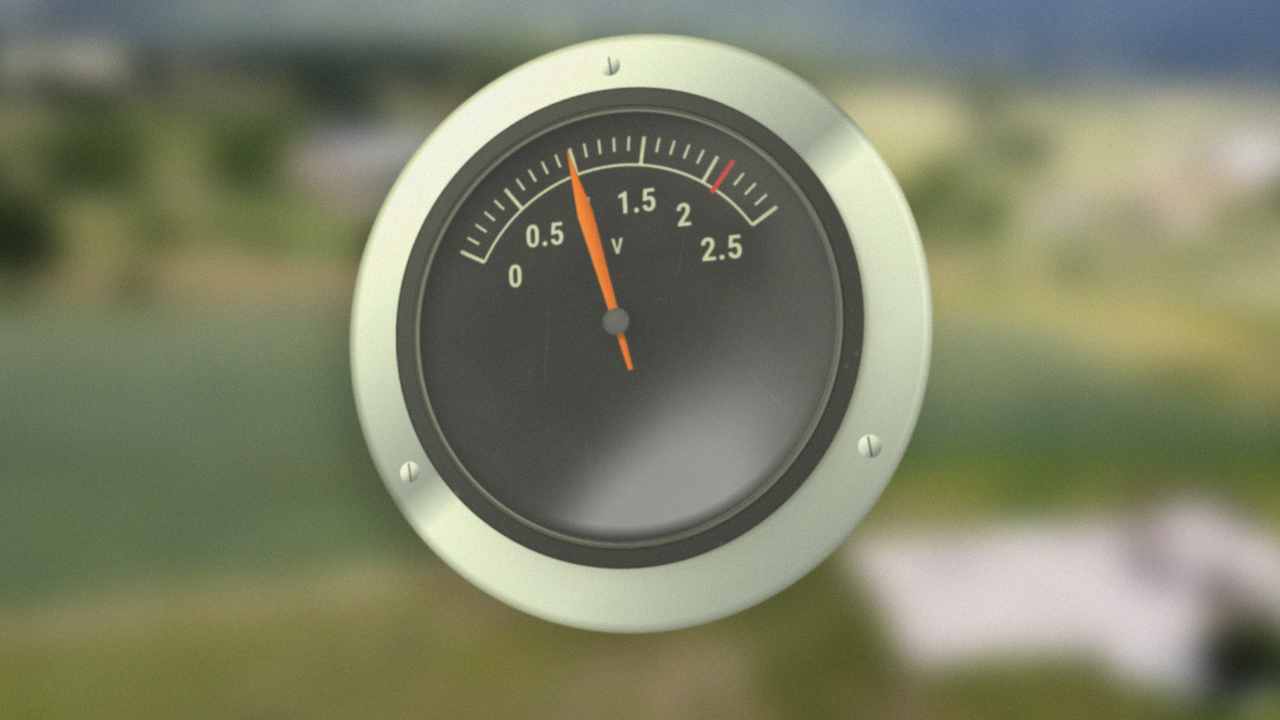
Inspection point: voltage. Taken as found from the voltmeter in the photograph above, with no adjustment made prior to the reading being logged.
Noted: 1 V
